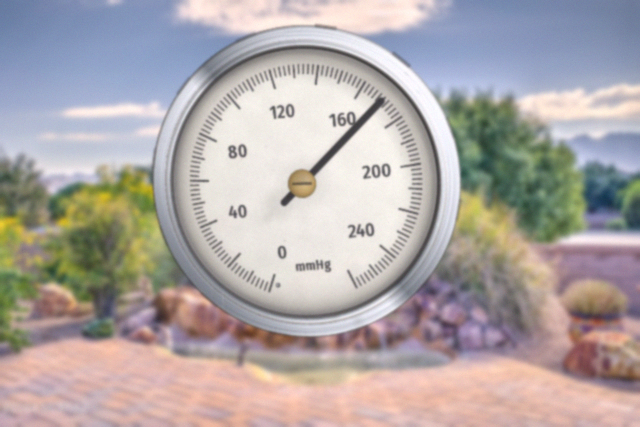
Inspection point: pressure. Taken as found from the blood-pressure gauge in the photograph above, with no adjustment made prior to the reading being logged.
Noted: 170 mmHg
